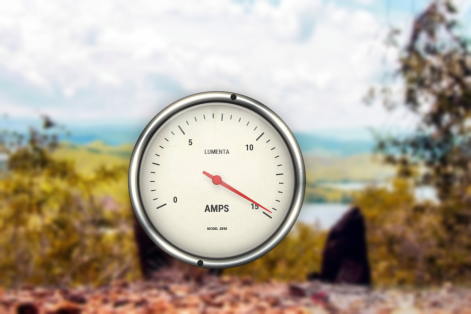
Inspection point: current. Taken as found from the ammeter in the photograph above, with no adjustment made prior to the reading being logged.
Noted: 14.75 A
